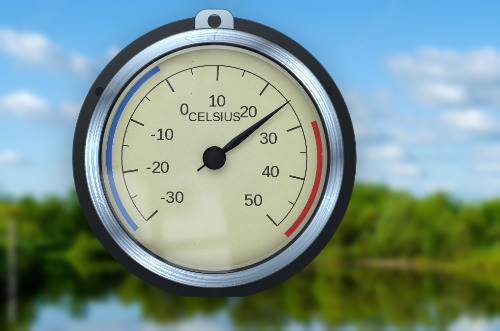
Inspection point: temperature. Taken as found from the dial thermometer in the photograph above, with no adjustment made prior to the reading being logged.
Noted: 25 °C
